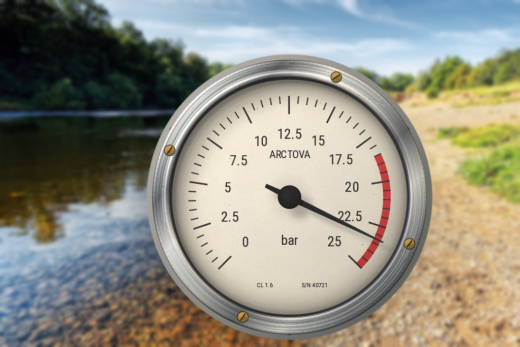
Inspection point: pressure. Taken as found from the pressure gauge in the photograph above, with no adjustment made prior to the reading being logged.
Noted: 23.25 bar
